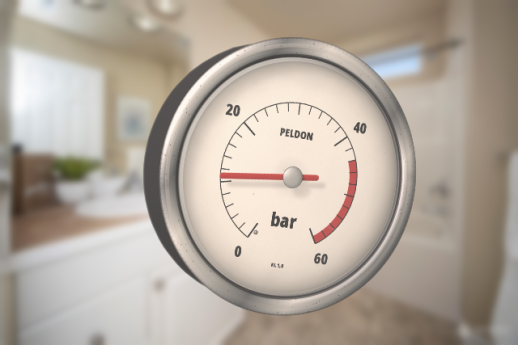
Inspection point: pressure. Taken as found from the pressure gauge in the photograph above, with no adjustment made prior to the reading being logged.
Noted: 11 bar
